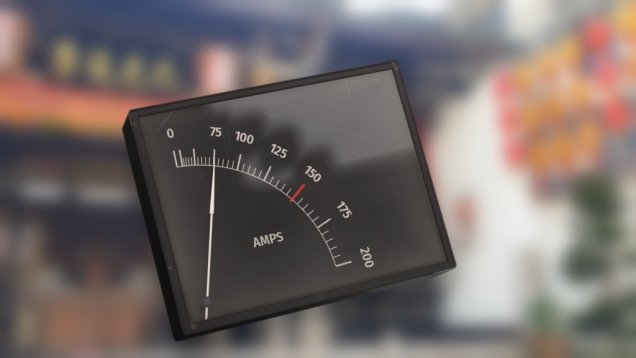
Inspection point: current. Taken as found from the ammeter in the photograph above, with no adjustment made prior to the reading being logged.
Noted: 75 A
